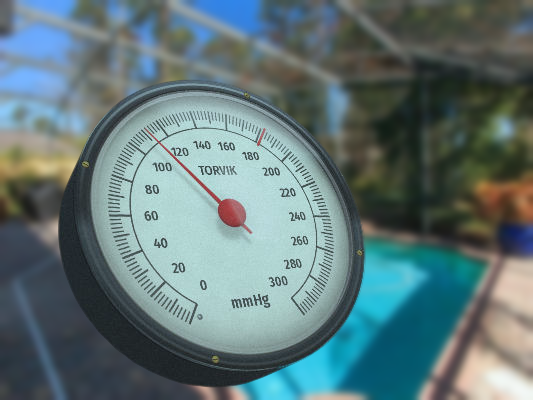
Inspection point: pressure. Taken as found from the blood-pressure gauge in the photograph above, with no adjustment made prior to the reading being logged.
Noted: 110 mmHg
